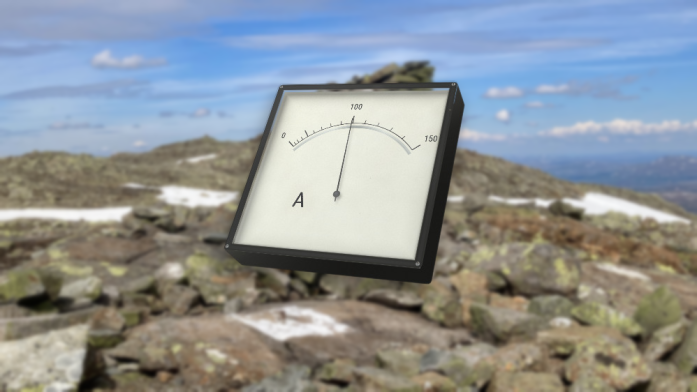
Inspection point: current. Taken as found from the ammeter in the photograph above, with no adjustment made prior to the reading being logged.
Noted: 100 A
